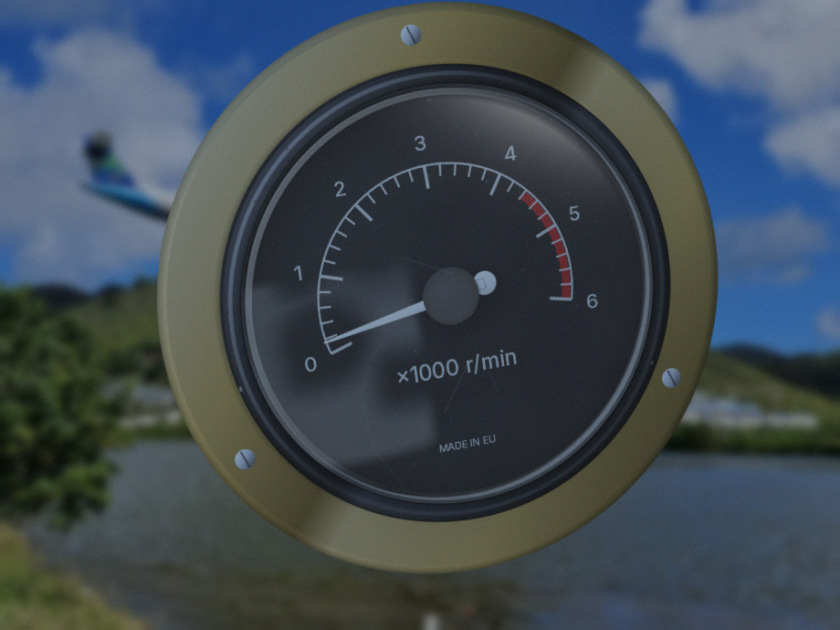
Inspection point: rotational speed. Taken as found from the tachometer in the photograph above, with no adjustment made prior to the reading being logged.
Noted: 200 rpm
